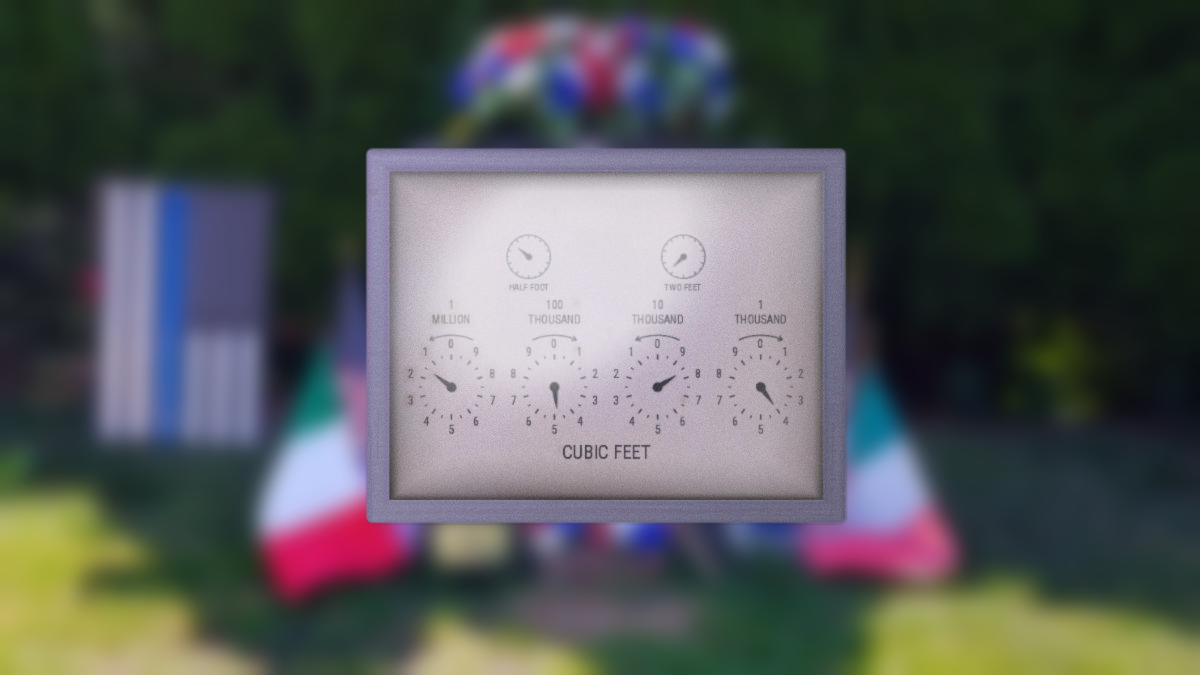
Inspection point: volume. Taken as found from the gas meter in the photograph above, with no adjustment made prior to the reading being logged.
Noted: 148400 ft³
